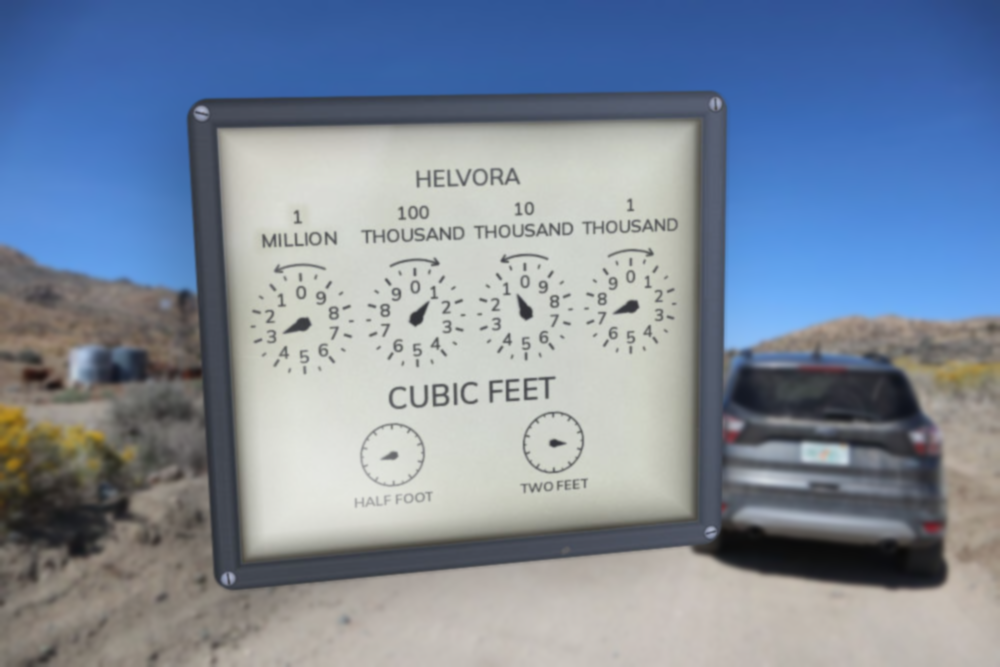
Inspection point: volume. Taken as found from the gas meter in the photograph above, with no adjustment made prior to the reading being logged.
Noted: 310700 ft³
